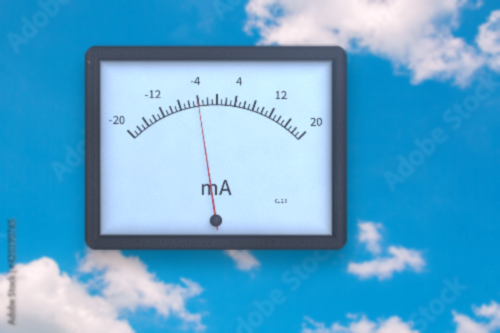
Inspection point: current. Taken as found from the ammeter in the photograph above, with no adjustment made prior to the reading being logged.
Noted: -4 mA
